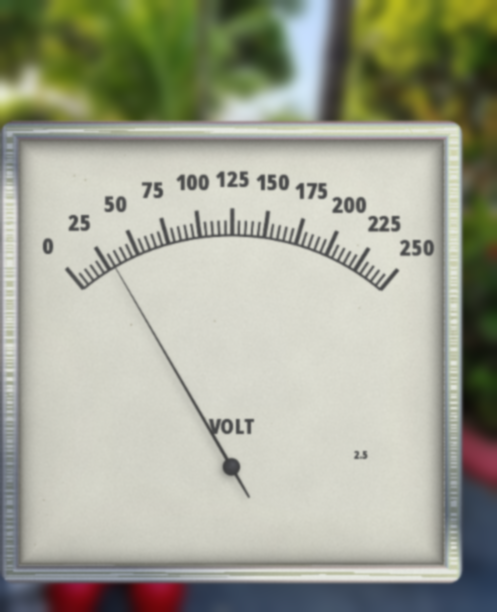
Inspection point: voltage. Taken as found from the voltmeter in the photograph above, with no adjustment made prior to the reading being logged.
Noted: 30 V
